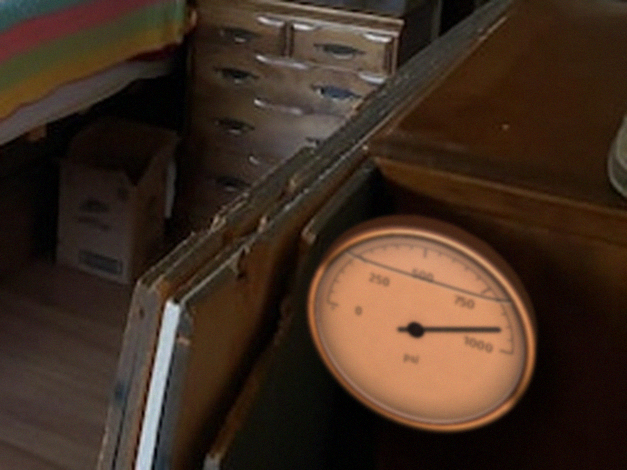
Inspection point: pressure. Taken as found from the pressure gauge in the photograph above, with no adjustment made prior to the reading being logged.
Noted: 900 psi
